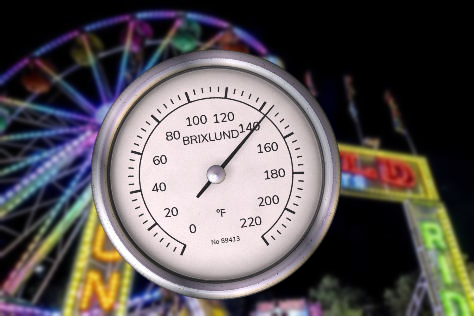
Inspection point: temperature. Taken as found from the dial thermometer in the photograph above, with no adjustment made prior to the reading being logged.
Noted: 144 °F
